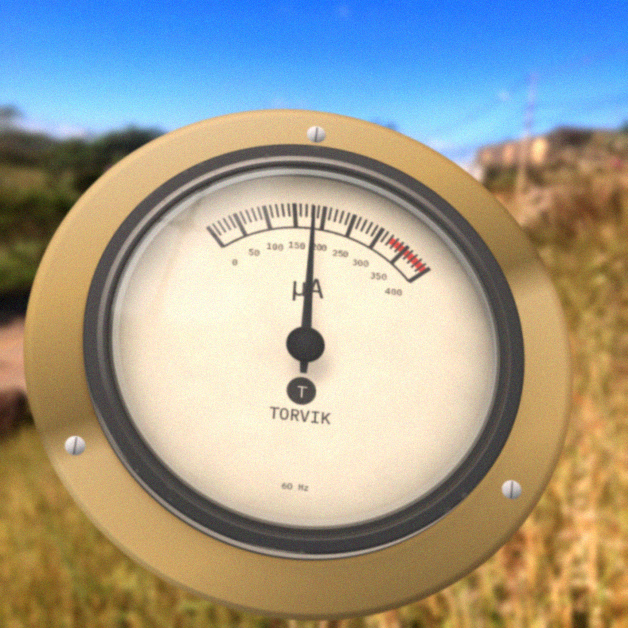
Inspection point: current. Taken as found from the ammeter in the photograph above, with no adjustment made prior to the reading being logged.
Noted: 180 µA
